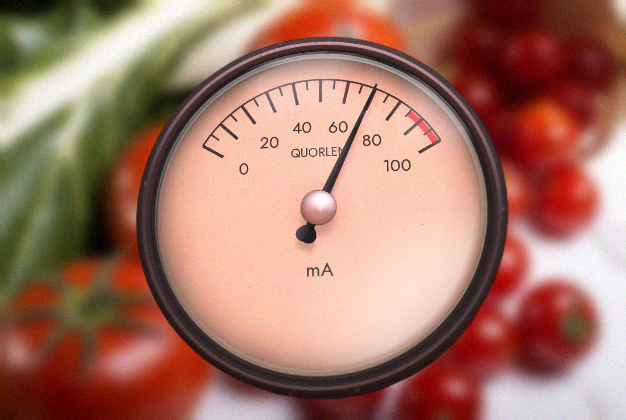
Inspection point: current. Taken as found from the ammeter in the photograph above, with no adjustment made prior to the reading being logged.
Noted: 70 mA
